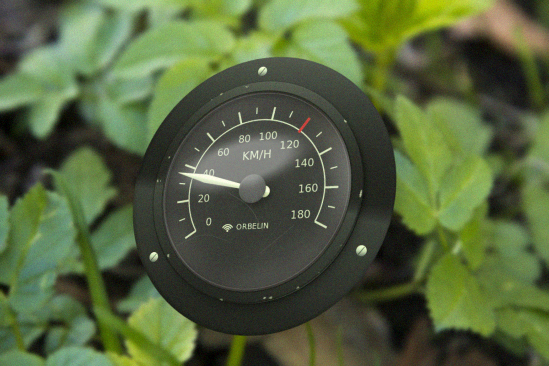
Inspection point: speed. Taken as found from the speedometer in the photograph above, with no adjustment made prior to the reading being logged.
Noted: 35 km/h
